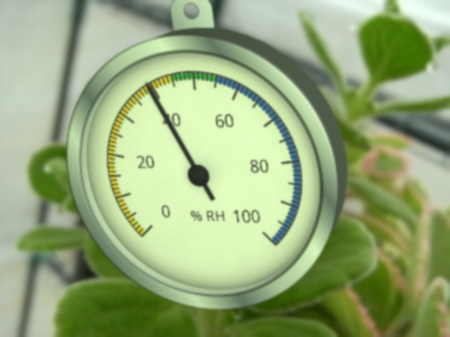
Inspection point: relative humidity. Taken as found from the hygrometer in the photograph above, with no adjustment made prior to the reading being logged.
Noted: 40 %
